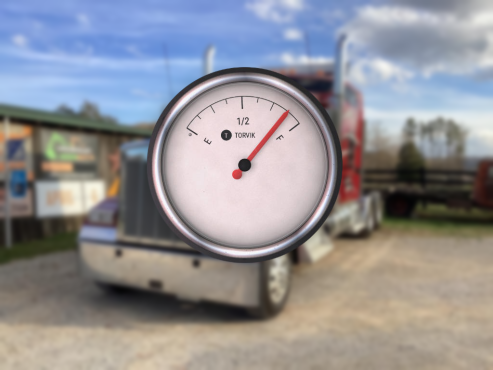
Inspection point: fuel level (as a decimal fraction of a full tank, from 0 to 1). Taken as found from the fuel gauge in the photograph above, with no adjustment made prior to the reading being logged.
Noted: 0.875
